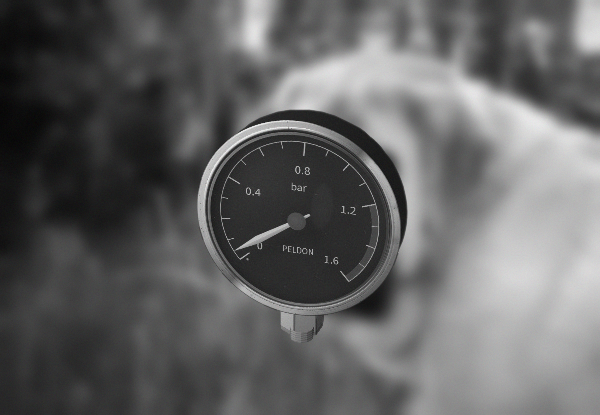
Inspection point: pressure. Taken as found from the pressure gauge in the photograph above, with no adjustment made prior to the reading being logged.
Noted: 0.05 bar
